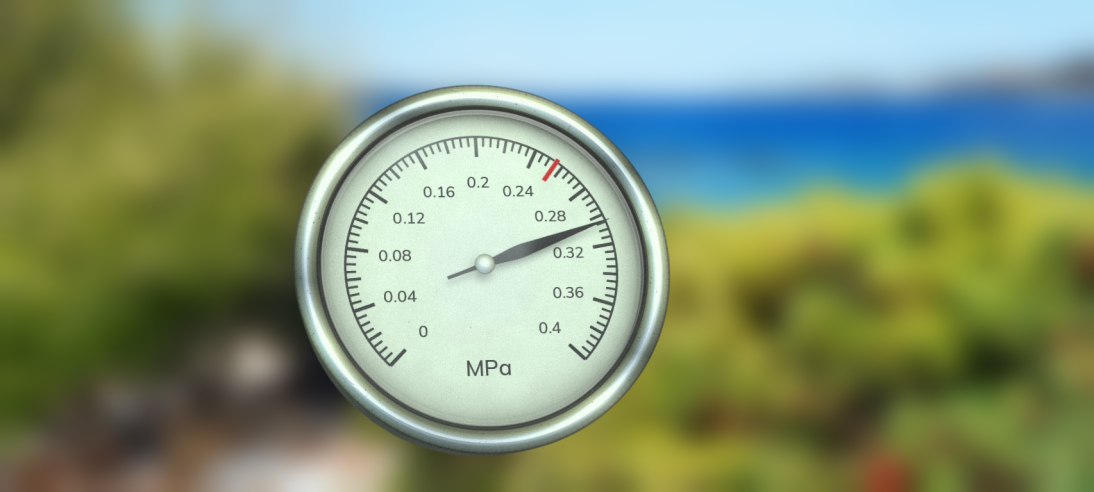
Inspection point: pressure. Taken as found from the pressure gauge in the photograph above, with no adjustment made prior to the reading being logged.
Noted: 0.305 MPa
